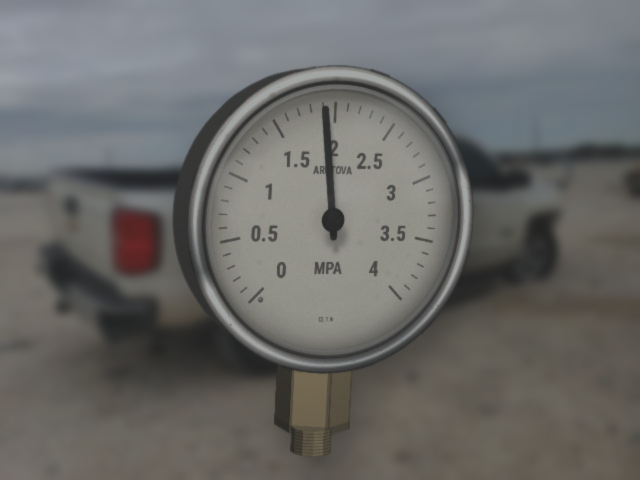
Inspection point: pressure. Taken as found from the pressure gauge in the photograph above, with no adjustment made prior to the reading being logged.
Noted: 1.9 MPa
